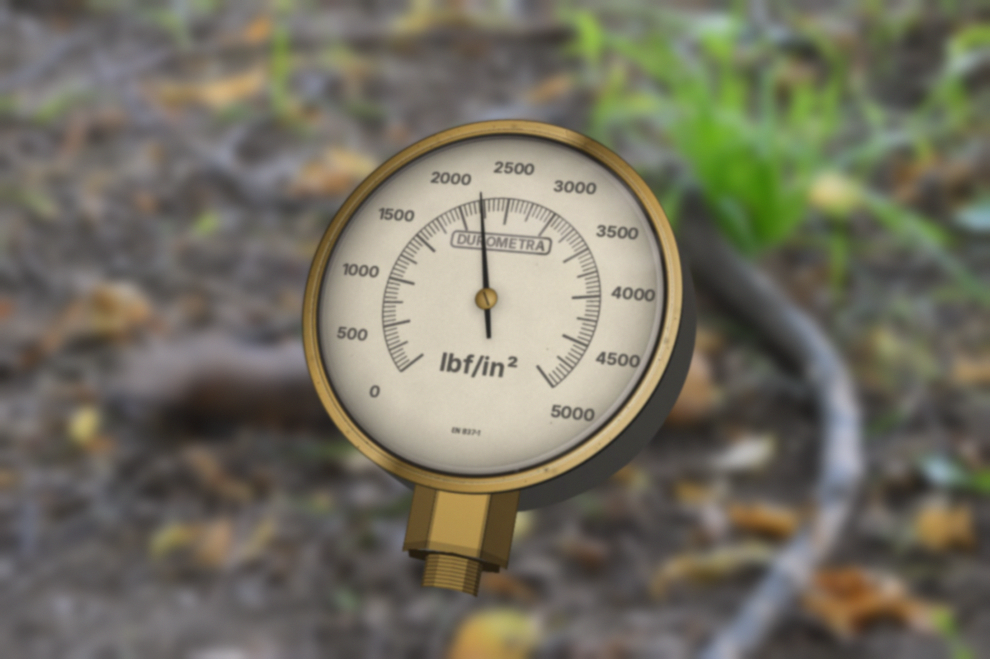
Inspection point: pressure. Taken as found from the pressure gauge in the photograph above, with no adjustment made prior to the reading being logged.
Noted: 2250 psi
